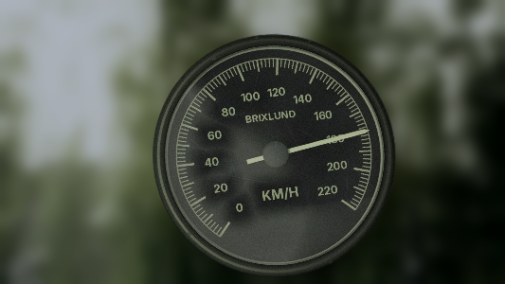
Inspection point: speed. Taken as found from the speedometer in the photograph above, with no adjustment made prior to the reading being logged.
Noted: 180 km/h
